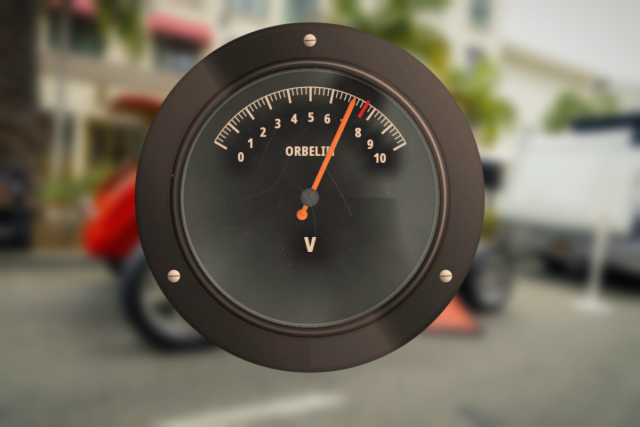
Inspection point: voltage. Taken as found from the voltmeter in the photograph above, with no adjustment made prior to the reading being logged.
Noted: 7 V
